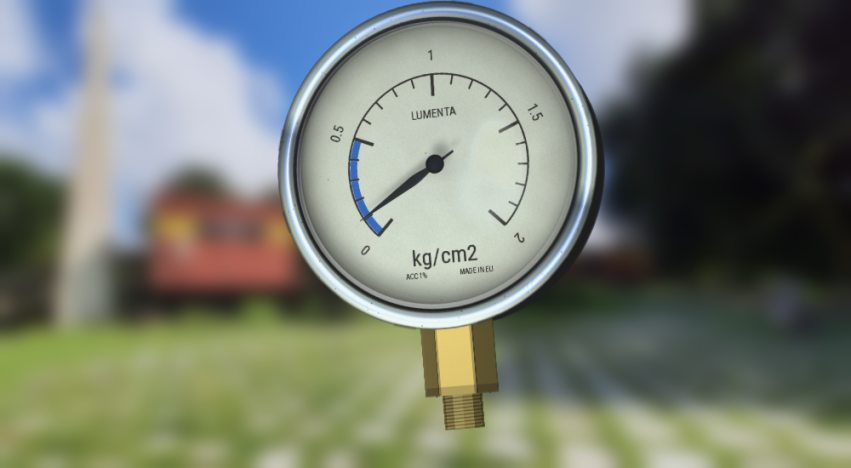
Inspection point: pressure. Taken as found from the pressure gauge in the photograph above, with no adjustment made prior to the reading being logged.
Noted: 0.1 kg/cm²
